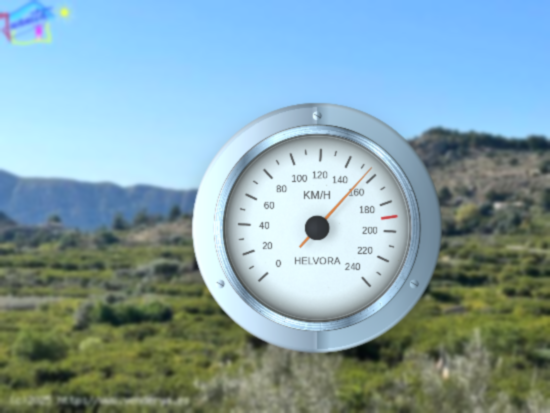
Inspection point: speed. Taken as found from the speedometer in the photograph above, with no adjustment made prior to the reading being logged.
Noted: 155 km/h
